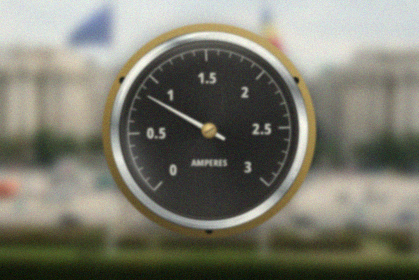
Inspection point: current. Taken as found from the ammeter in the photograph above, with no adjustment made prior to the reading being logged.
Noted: 0.85 A
